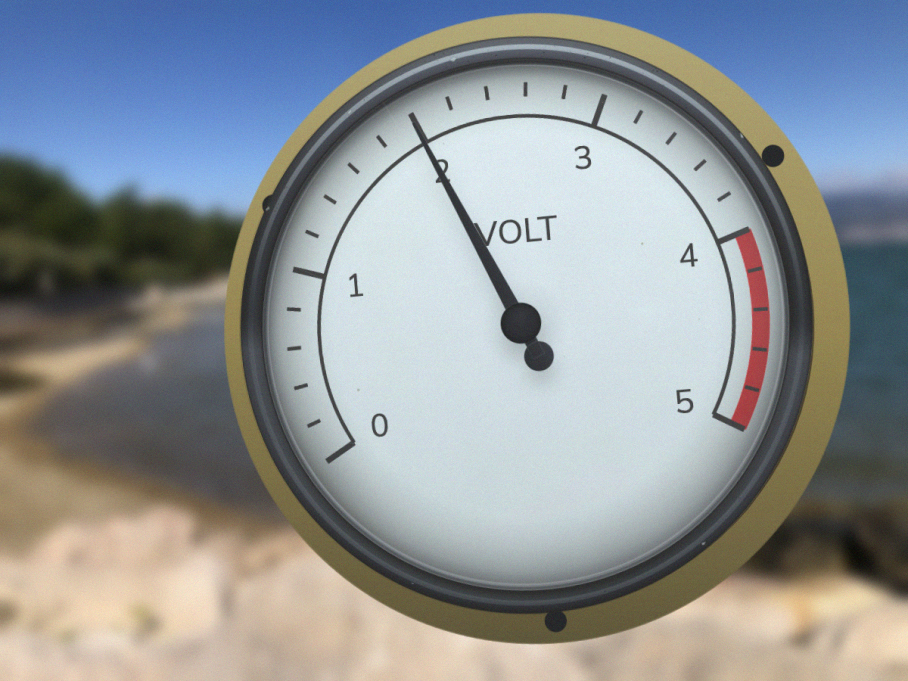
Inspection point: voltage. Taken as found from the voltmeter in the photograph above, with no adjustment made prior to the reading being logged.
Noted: 2 V
